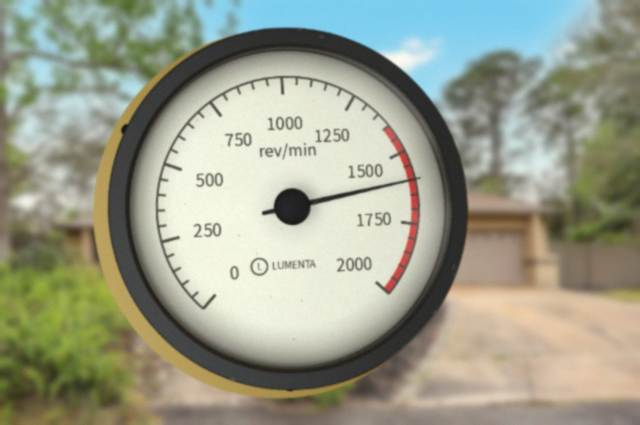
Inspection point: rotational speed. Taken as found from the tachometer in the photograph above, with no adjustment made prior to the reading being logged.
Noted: 1600 rpm
